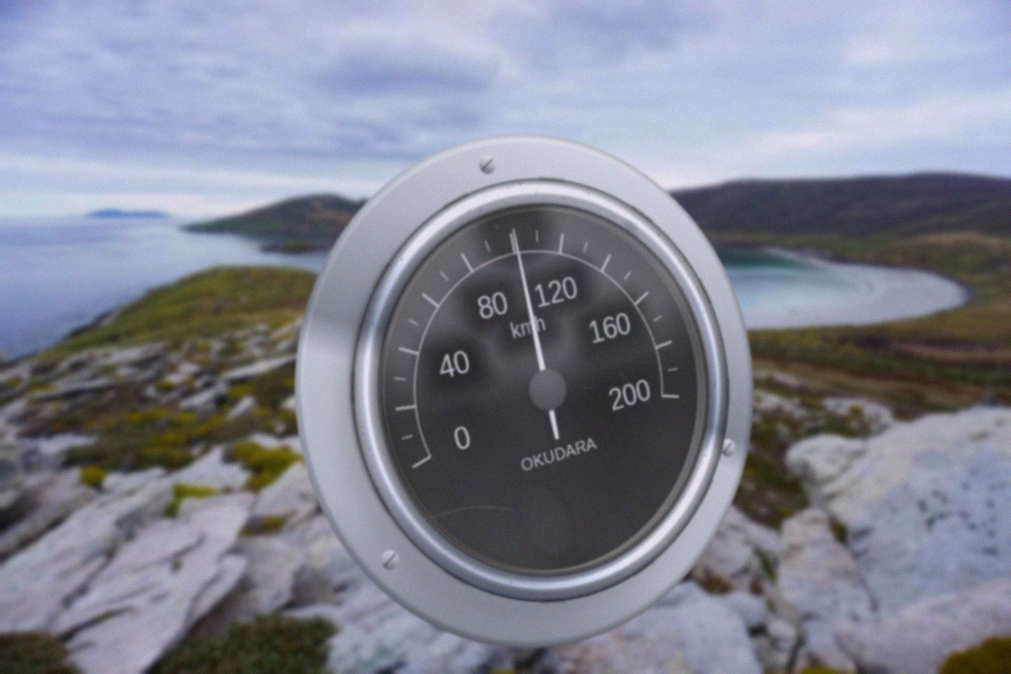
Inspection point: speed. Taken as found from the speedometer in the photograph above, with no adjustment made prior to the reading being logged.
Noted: 100 km/h
